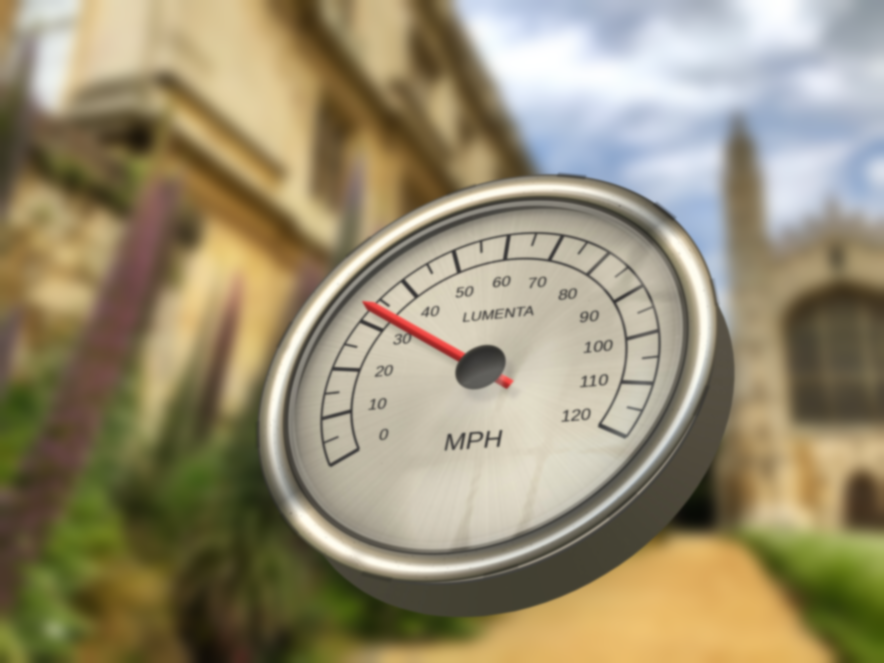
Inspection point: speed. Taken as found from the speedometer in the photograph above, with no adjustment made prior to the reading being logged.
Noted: 32.5 mph
